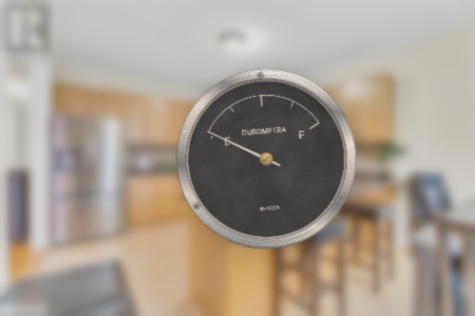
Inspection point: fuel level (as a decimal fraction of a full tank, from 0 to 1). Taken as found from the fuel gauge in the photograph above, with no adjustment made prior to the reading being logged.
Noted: 0
